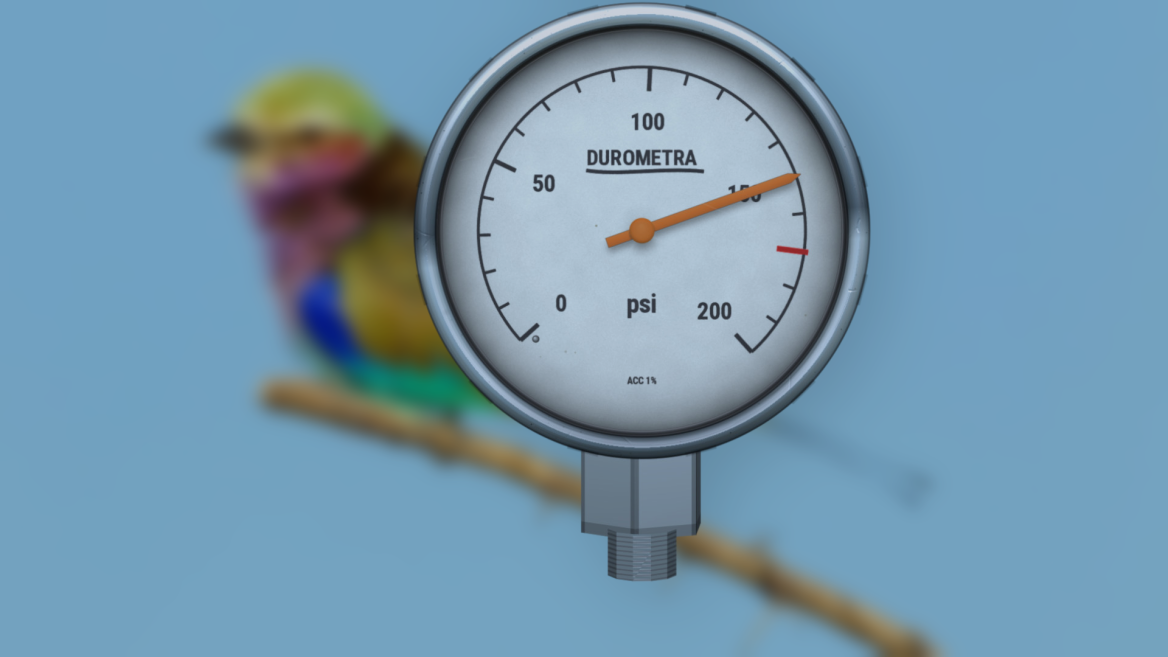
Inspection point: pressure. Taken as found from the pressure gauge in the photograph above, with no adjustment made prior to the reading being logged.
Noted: 150 psi
